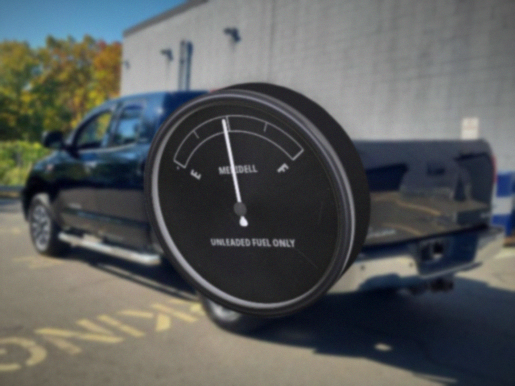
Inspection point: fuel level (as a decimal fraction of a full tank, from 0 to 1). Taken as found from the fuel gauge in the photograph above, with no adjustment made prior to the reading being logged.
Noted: 0.5
